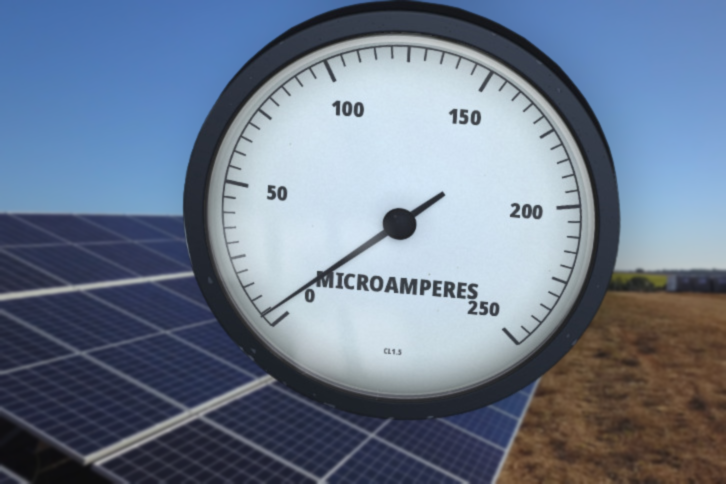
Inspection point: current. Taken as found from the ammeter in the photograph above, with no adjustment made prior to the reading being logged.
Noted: 5 µA
